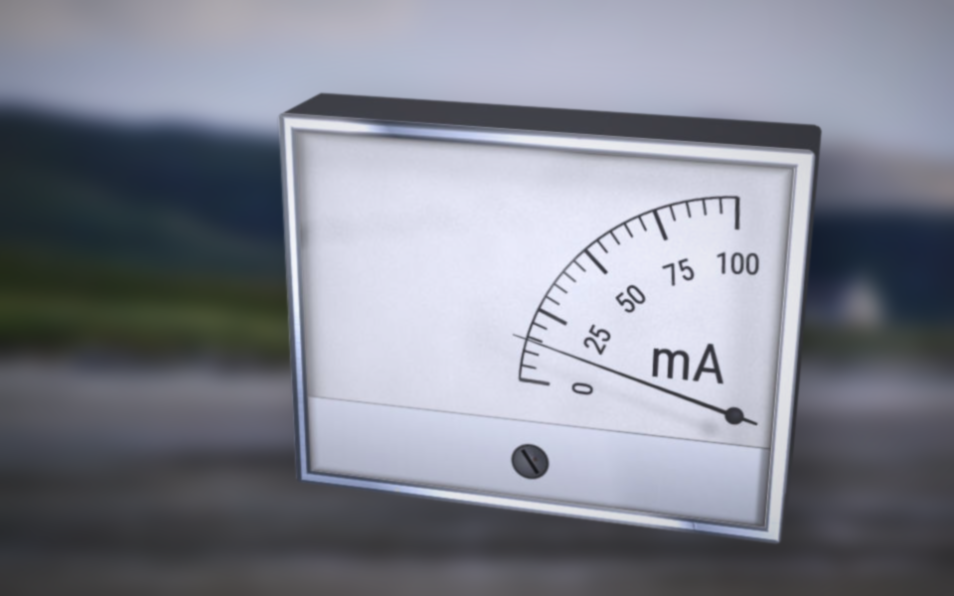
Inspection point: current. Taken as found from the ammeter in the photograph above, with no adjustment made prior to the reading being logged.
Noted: 15 mA
